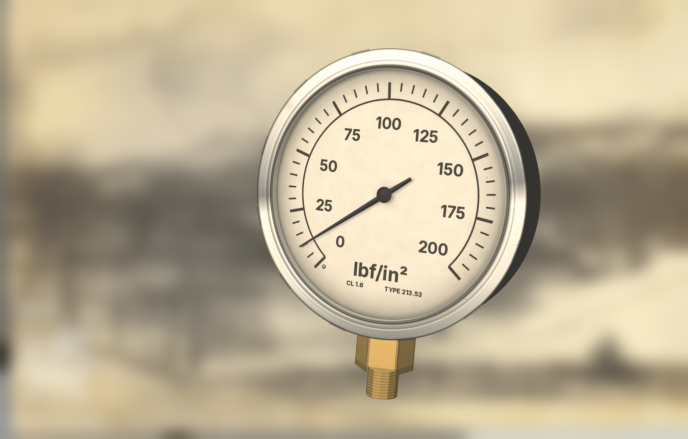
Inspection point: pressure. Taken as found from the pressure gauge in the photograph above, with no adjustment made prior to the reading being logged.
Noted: 10 psi
